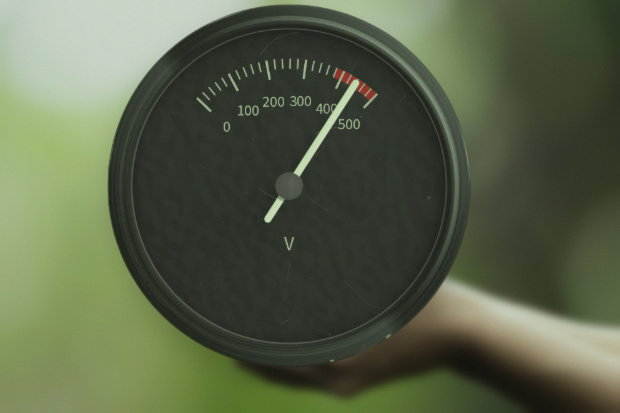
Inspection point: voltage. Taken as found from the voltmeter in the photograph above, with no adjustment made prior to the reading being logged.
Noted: 440 V
